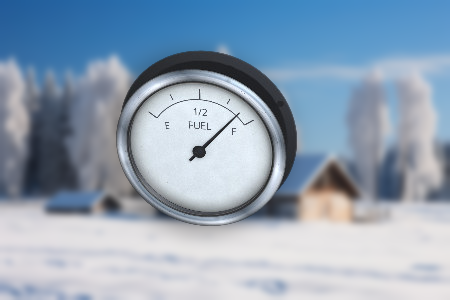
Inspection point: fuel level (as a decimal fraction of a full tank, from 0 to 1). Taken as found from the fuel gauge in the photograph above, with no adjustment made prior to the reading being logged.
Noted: 0.875
